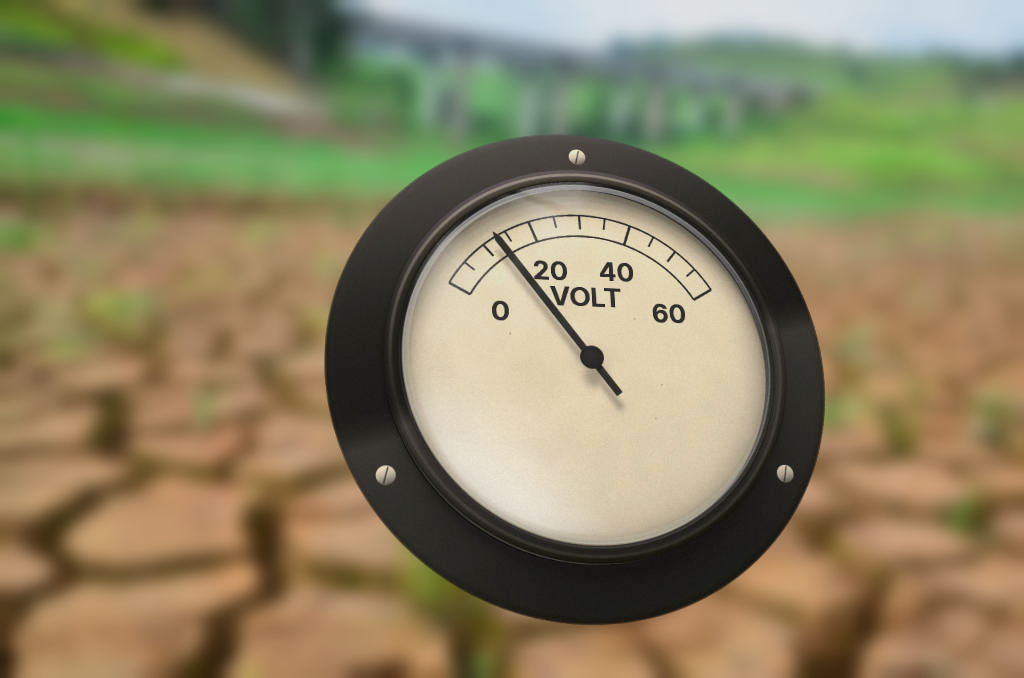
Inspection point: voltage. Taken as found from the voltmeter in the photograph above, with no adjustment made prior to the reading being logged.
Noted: 12.5 V
